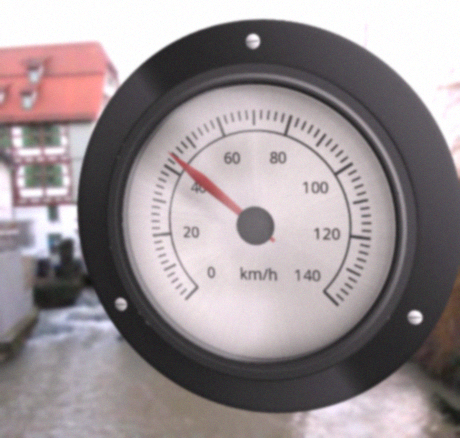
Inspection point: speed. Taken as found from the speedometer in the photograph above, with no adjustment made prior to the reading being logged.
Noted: 44 km/h
